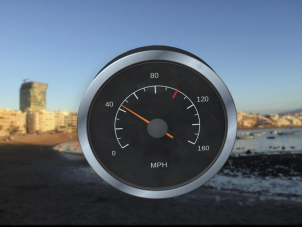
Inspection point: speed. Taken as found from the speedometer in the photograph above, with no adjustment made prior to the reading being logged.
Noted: 45 mph
